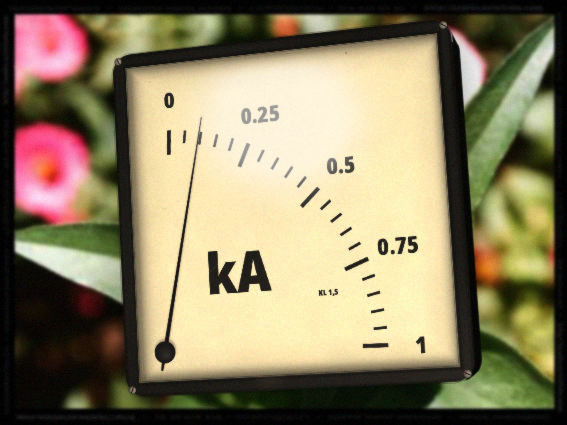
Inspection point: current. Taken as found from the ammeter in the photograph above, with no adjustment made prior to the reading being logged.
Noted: 0.1 kA
